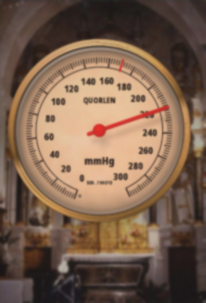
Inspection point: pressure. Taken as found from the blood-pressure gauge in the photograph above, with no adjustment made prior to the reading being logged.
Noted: 220 mmHg
